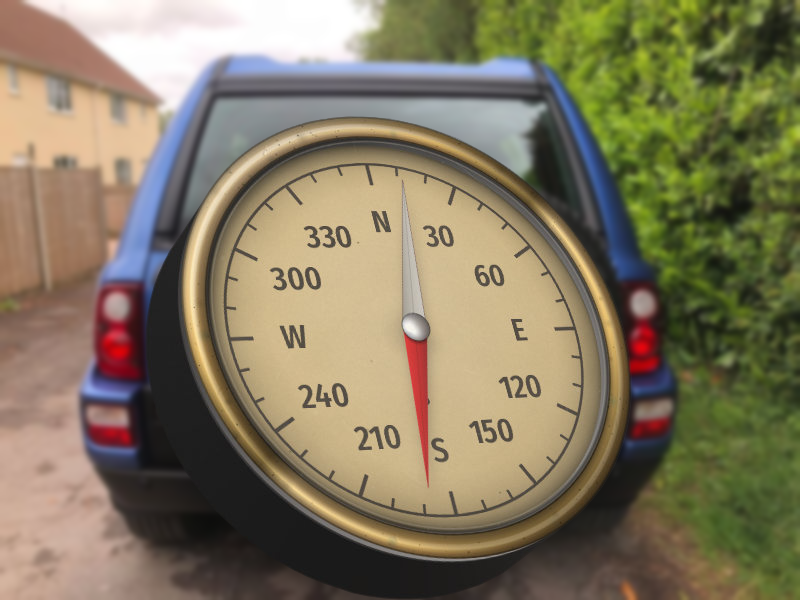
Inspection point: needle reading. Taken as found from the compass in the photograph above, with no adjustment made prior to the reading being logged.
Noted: 190 °
